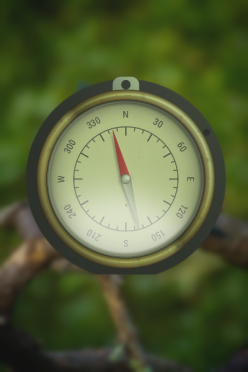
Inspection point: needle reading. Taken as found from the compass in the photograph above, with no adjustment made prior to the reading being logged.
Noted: 345 °
